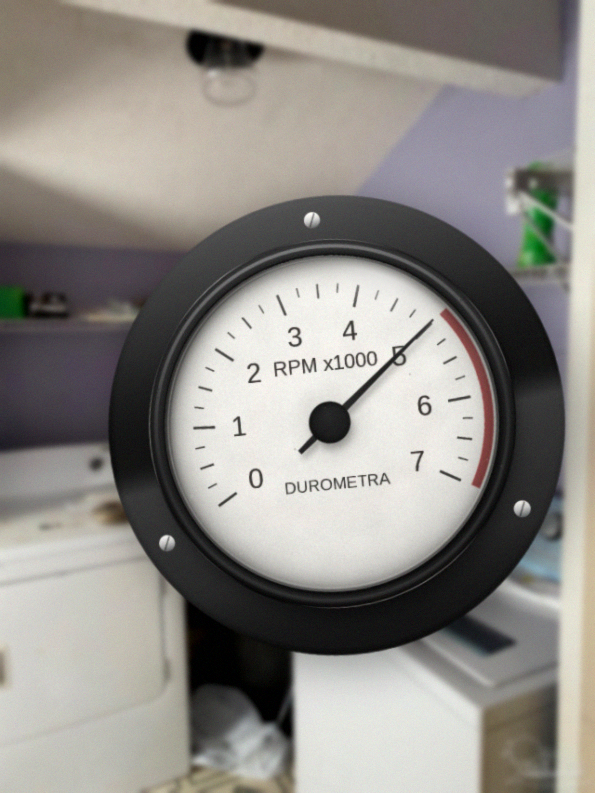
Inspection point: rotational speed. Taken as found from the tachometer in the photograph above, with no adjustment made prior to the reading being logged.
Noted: 5000 rpm
